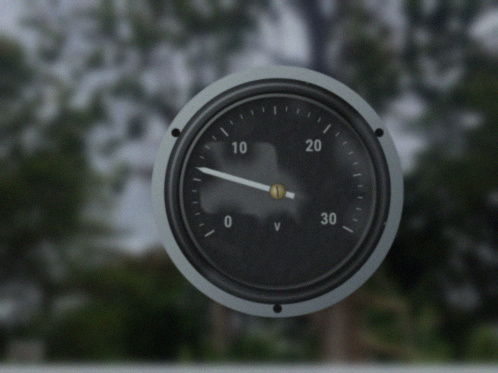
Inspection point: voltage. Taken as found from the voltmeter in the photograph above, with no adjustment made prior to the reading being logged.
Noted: 6 V
